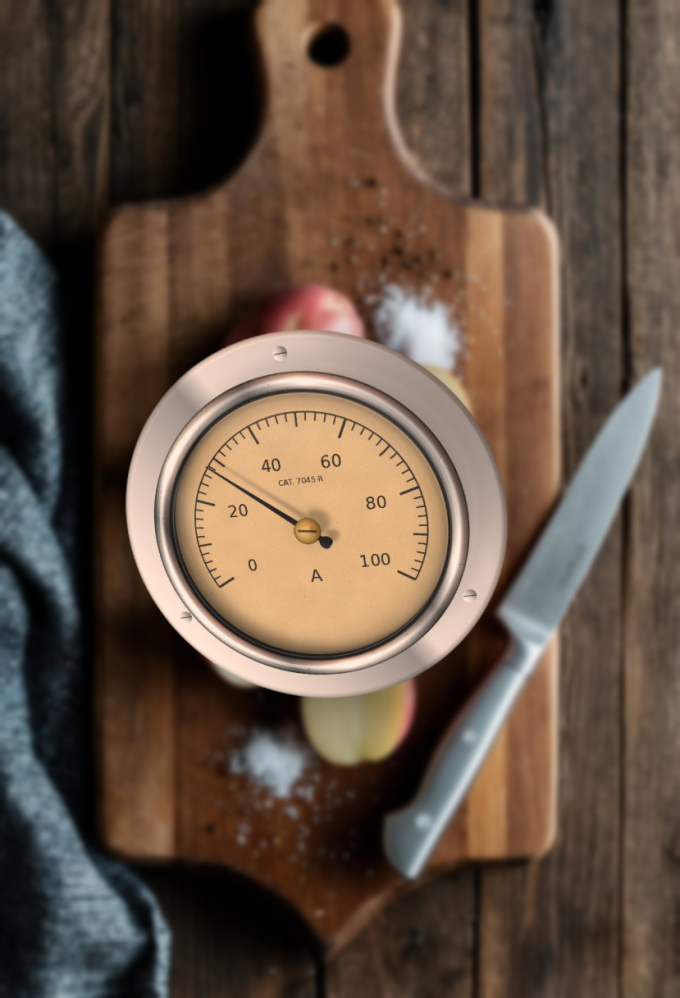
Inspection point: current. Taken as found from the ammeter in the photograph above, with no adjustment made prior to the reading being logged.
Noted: 28 A
